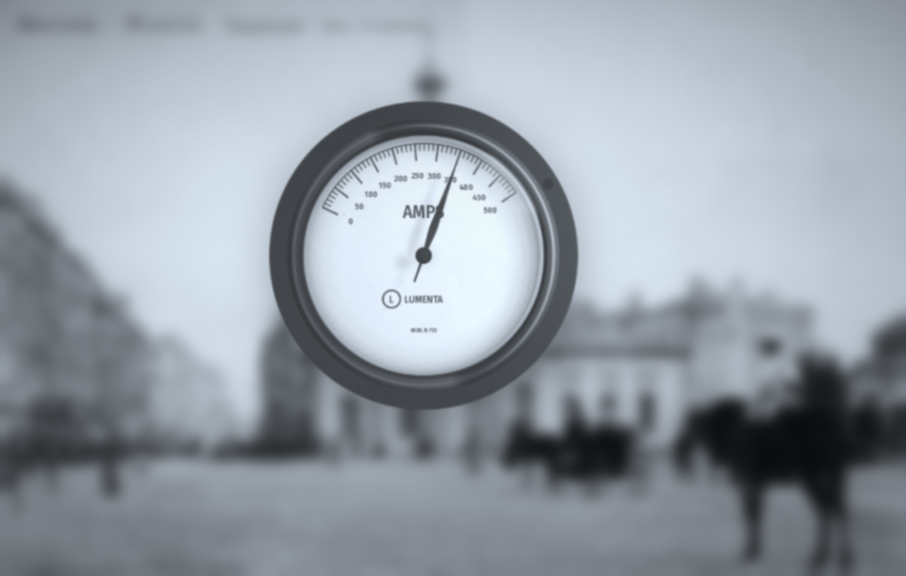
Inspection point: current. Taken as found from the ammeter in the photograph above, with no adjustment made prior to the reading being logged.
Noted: 350 A
